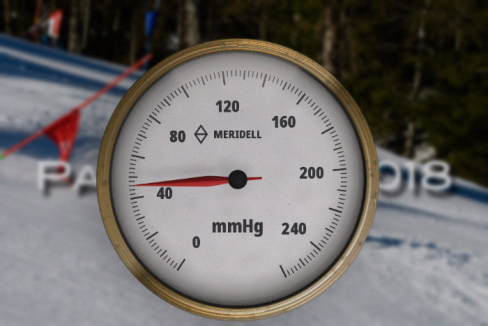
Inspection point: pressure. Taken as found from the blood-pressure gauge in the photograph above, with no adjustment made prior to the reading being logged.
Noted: 46 mmHg
